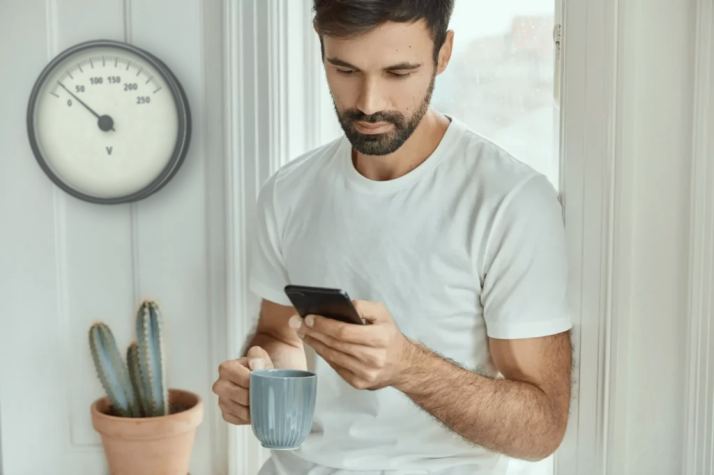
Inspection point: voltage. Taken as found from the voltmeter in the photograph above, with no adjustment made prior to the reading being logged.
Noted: 25 V
